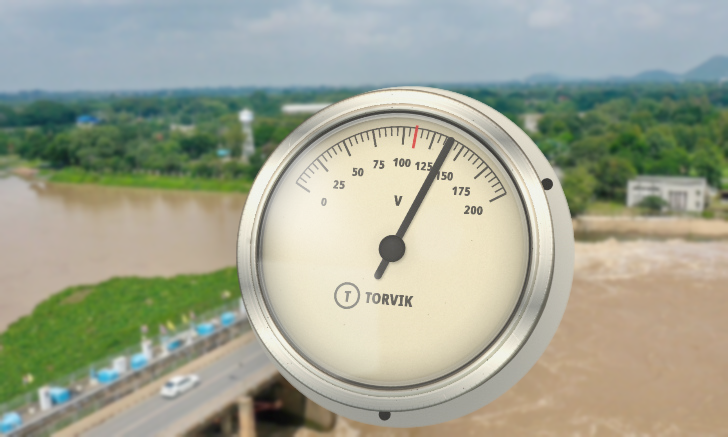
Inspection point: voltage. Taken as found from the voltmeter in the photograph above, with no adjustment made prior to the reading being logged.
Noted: 140 V
